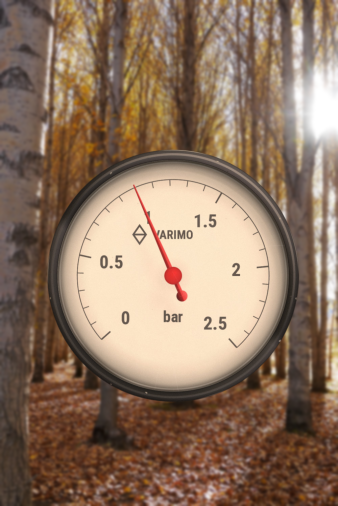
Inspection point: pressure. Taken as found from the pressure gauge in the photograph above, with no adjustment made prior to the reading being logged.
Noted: 1 bar
